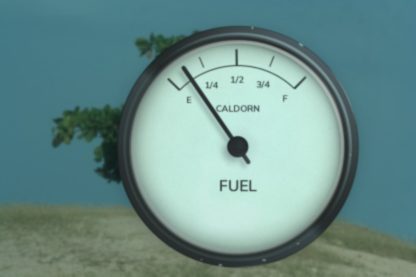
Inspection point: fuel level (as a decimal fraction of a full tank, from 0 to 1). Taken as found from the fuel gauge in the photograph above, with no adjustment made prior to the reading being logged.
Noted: 0.125
